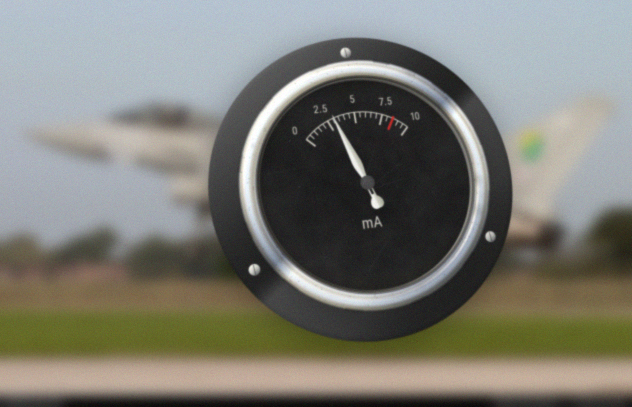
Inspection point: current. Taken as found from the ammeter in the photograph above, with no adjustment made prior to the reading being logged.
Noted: 3 mA
